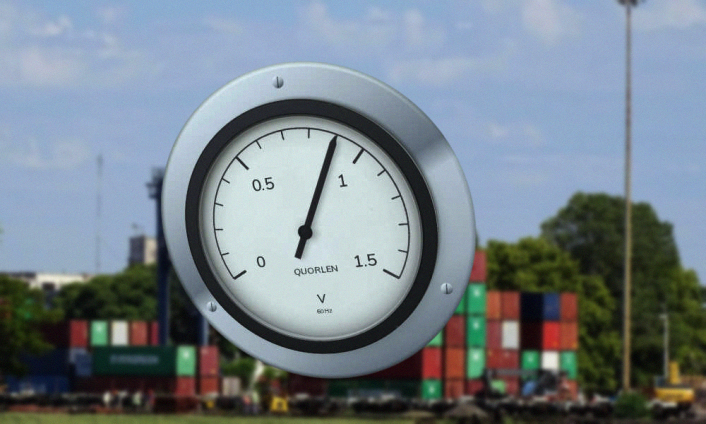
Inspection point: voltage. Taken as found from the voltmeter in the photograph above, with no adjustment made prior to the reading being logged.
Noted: 0.9 V
